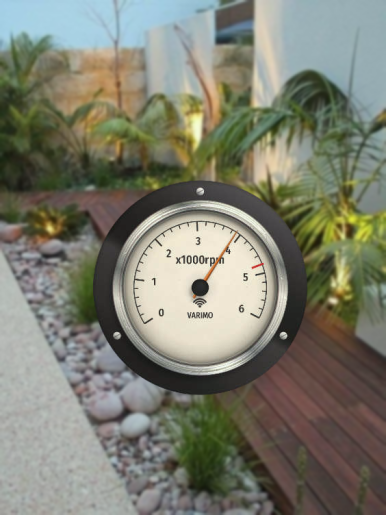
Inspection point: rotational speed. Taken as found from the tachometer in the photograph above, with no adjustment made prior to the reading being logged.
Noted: 3900 rpm
